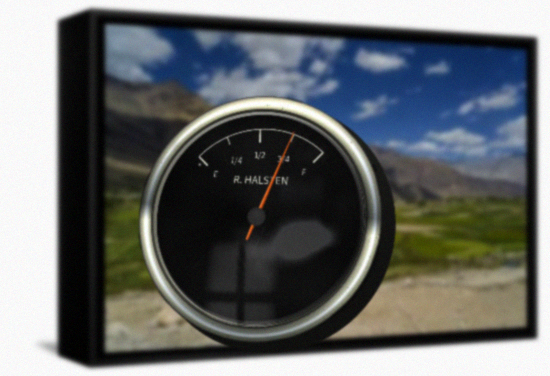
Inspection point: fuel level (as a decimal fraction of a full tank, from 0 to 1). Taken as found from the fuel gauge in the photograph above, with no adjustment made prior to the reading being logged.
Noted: 0.75
